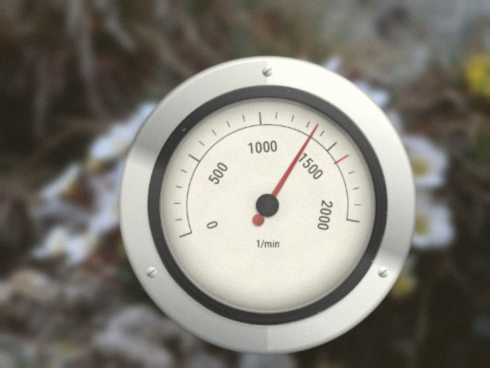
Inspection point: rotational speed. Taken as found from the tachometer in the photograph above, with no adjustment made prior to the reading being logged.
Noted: 1350 rpm
